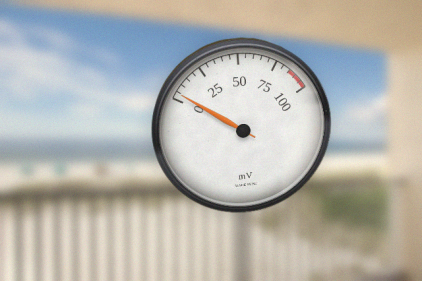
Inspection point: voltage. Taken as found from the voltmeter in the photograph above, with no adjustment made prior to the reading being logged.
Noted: 5 mV
